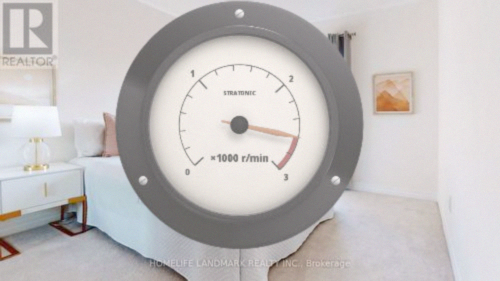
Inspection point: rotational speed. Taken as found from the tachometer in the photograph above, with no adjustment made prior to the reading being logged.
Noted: 2600 rpm
